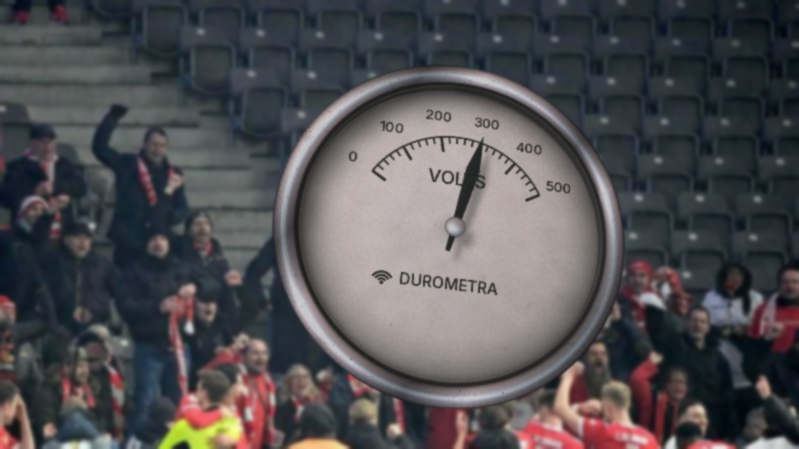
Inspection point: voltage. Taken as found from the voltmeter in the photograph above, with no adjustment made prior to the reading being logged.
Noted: 300 V
